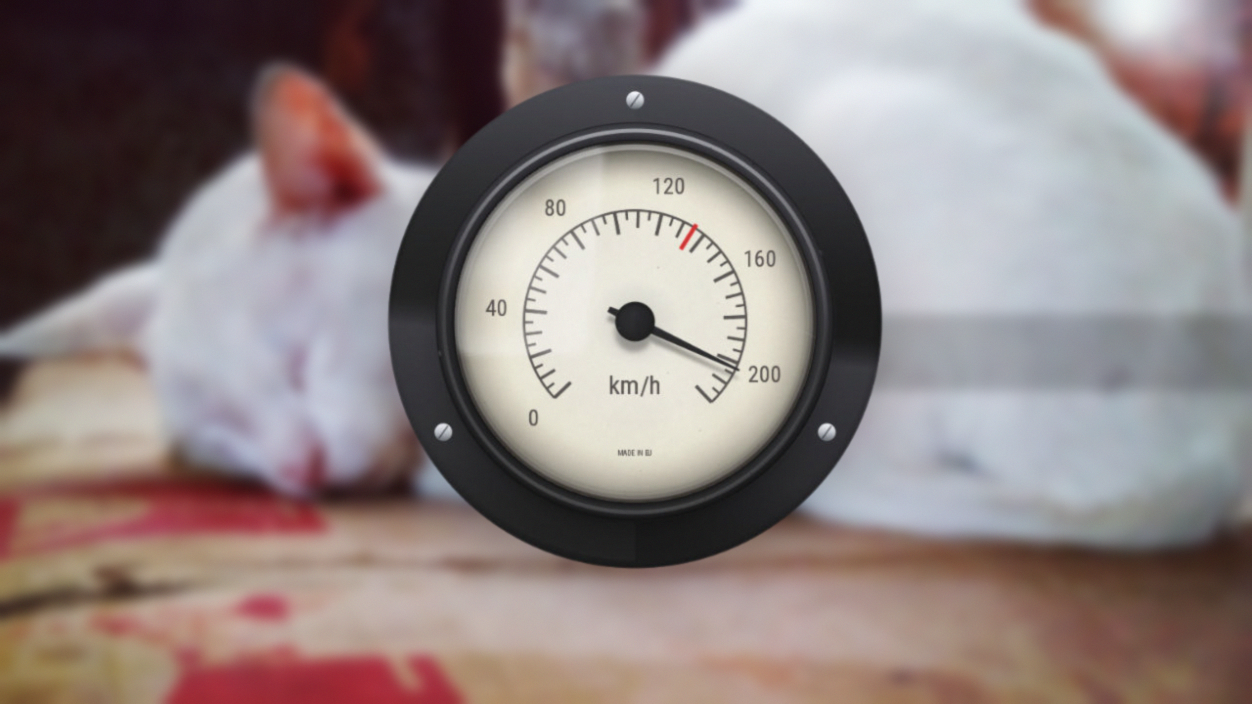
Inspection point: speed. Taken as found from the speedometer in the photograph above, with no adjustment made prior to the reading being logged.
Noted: 202.5 km/h
